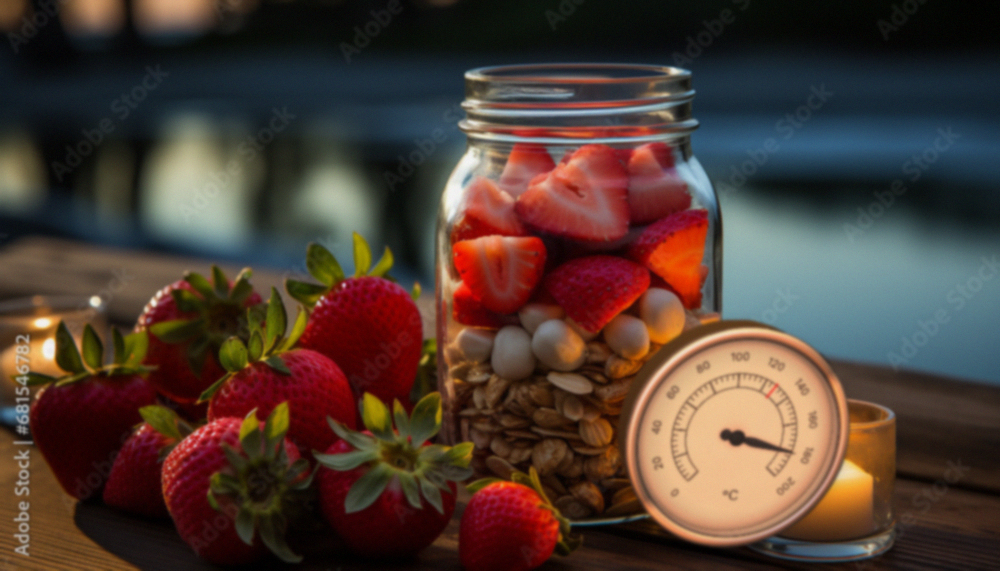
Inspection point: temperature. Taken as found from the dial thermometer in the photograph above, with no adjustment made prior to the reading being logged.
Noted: 180 °C
